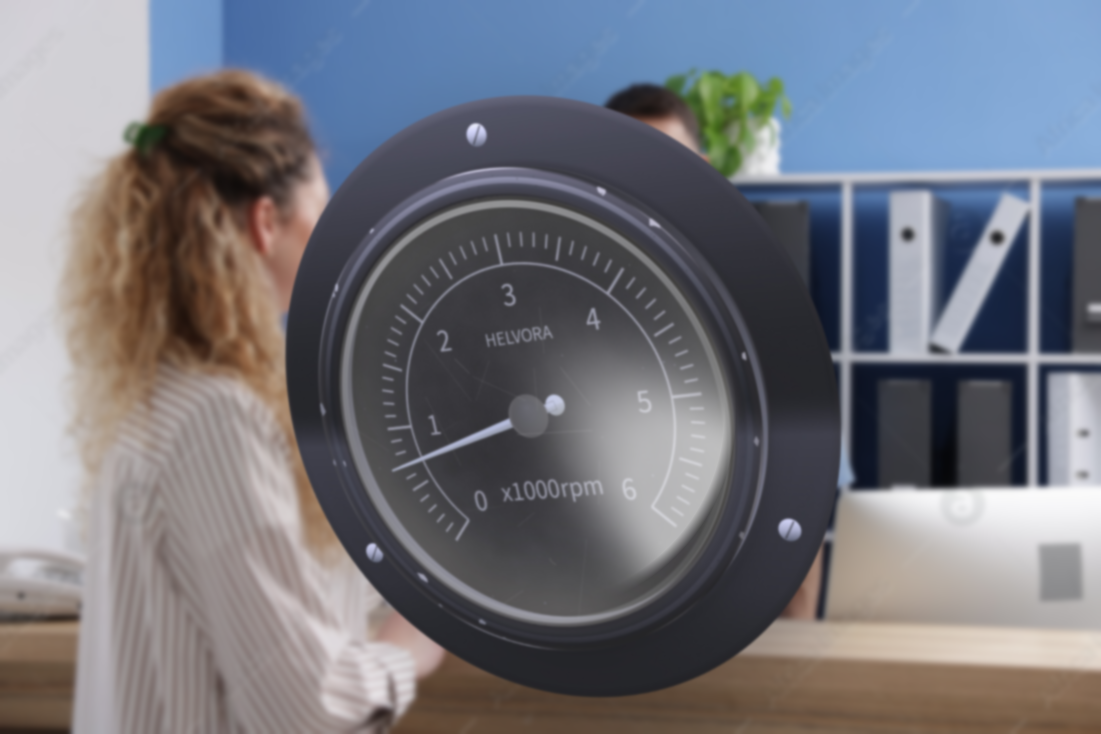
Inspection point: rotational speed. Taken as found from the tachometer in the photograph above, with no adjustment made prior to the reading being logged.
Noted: 700 rpm
